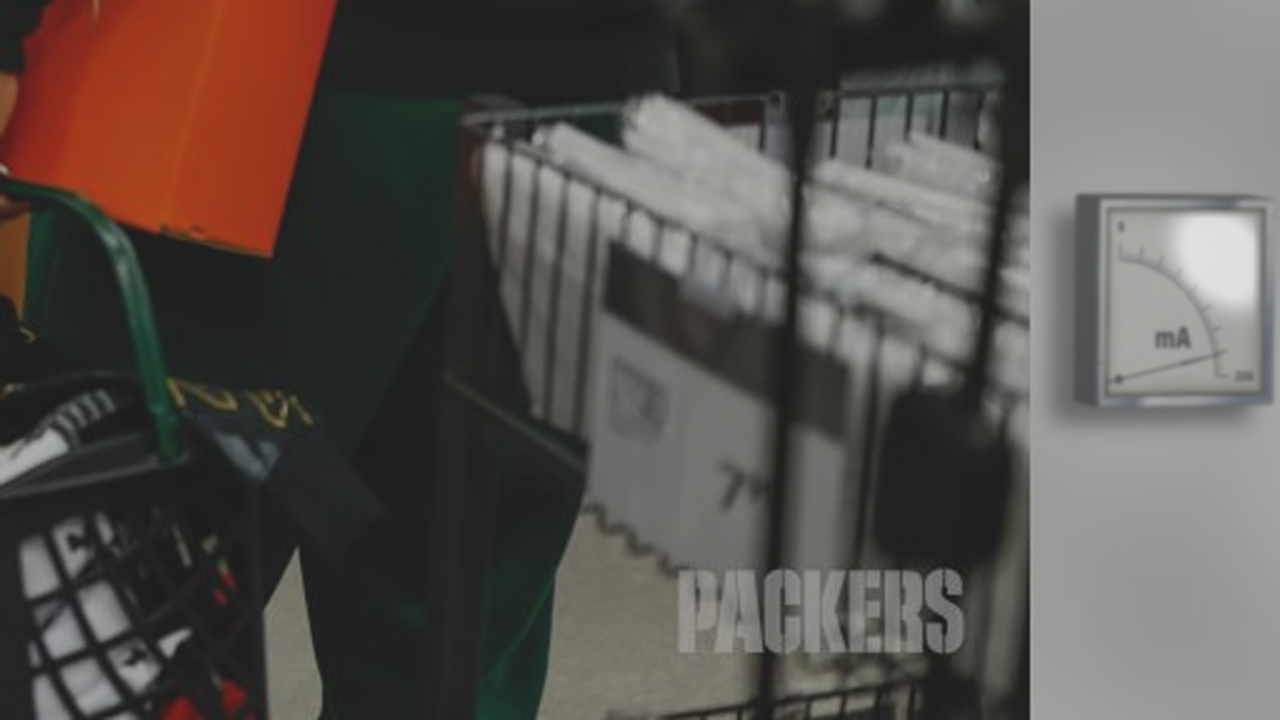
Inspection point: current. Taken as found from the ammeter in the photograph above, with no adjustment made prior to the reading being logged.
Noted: 175 mA
